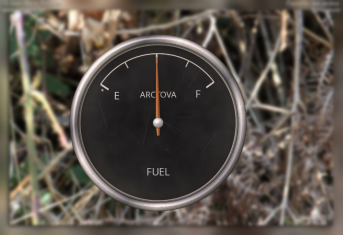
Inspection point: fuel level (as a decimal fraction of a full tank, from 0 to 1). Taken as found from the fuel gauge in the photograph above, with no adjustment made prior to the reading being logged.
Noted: 0.5
